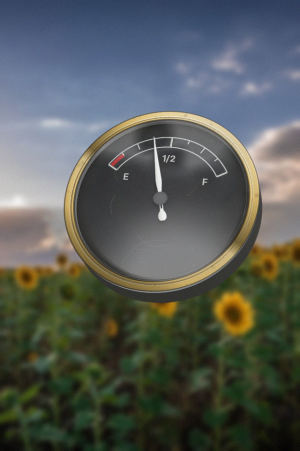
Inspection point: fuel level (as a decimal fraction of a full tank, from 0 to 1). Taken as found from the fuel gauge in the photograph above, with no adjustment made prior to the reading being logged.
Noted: 0.375
